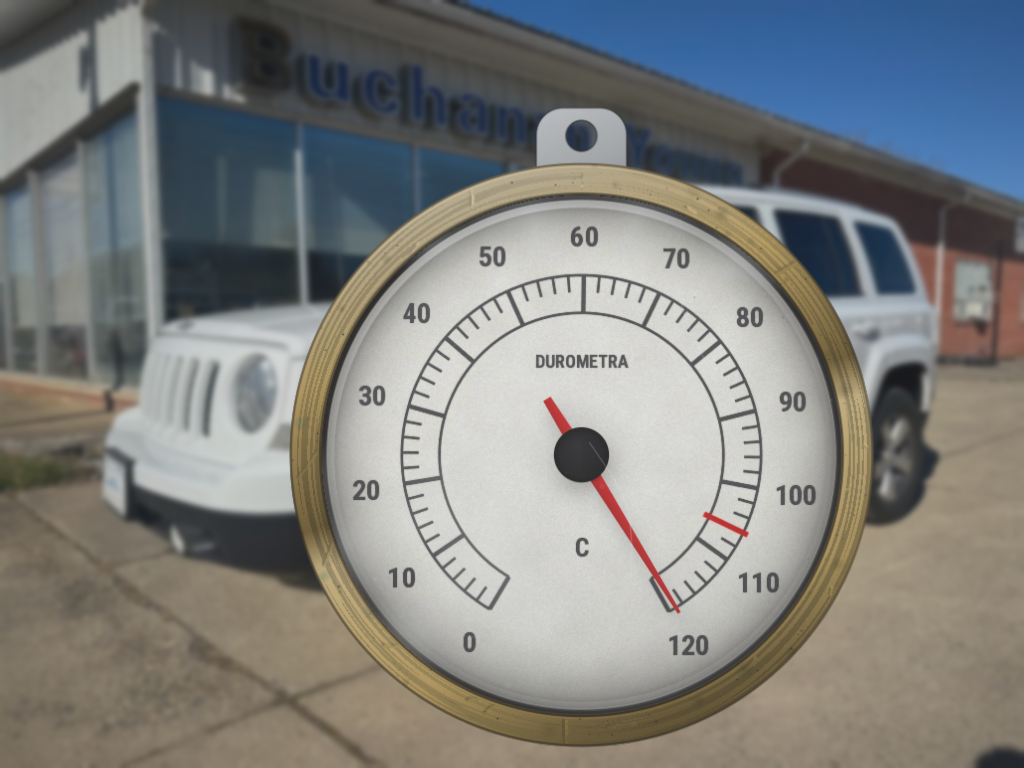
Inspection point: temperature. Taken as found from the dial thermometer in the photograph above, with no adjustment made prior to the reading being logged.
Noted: 119 °C
